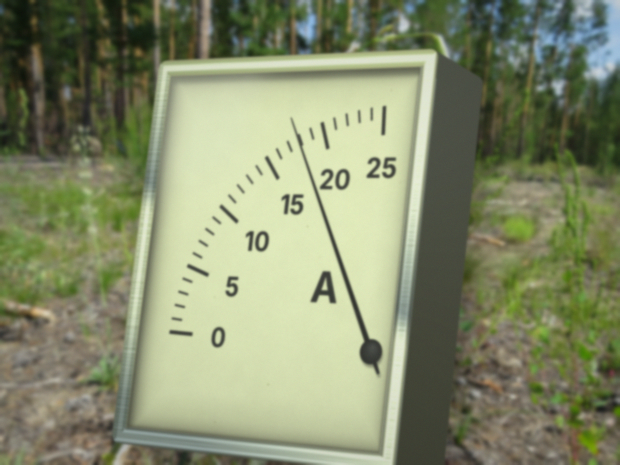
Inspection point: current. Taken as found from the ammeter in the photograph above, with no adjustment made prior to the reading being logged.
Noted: 18 A
